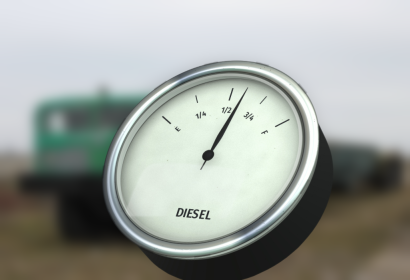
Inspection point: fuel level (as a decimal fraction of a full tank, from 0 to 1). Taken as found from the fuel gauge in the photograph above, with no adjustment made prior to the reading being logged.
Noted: 0.625
